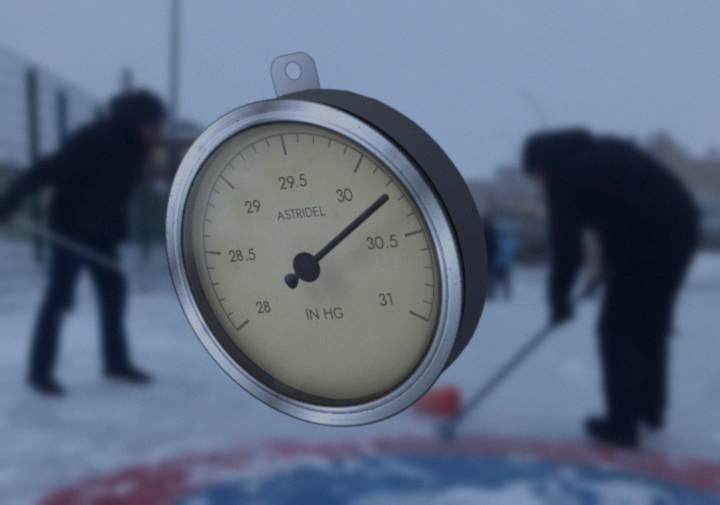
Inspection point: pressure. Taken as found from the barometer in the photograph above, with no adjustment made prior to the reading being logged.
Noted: 30.25 inHg
